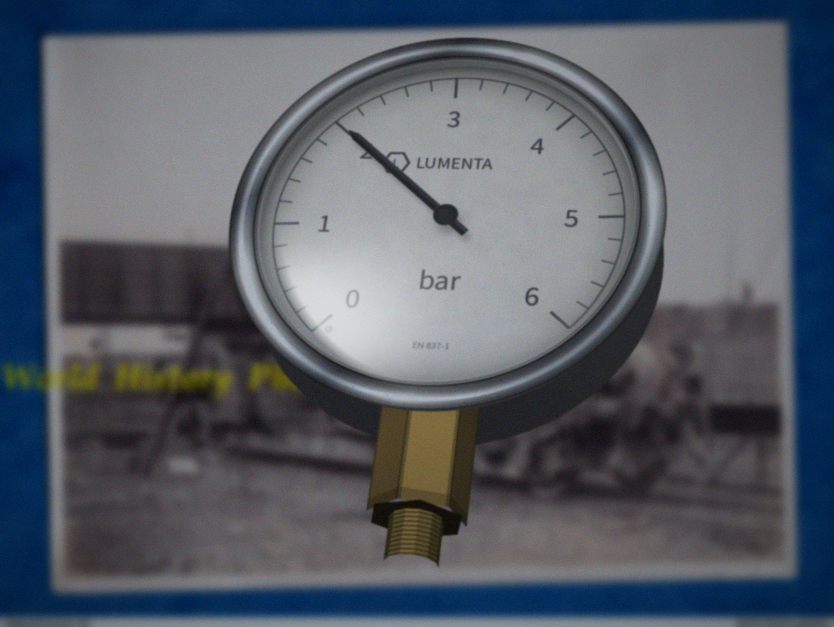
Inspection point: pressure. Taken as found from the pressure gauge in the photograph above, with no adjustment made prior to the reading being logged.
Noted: 2 bar
